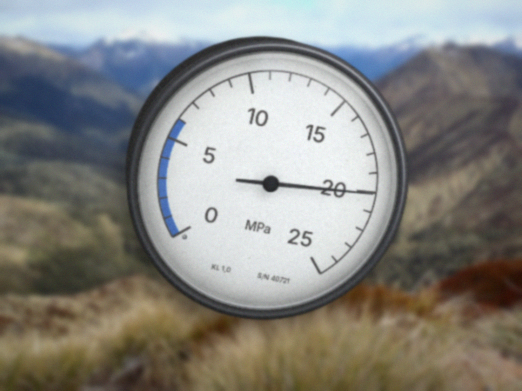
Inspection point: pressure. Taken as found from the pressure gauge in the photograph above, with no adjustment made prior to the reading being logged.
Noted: 20 MPa
